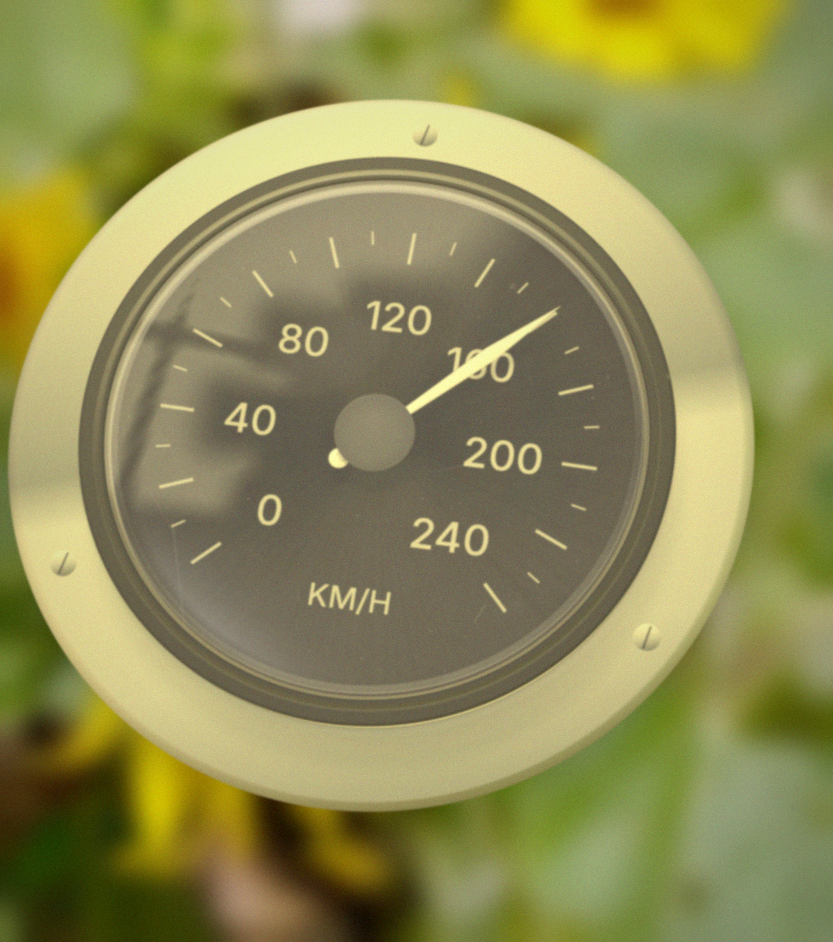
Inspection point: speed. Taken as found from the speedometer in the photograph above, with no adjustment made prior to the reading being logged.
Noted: 160 km/h
